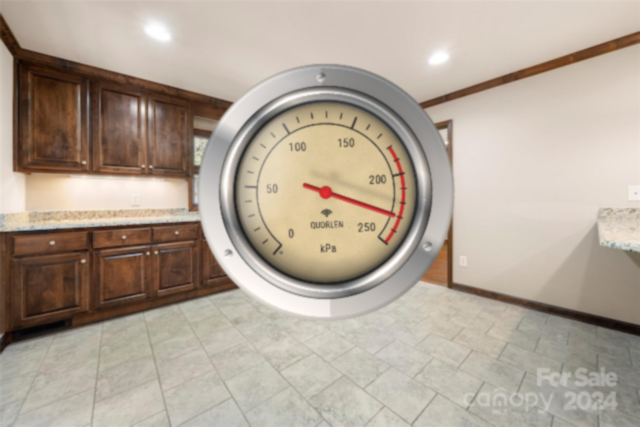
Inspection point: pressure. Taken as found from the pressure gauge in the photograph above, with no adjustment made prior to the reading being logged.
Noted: 230 kPa
